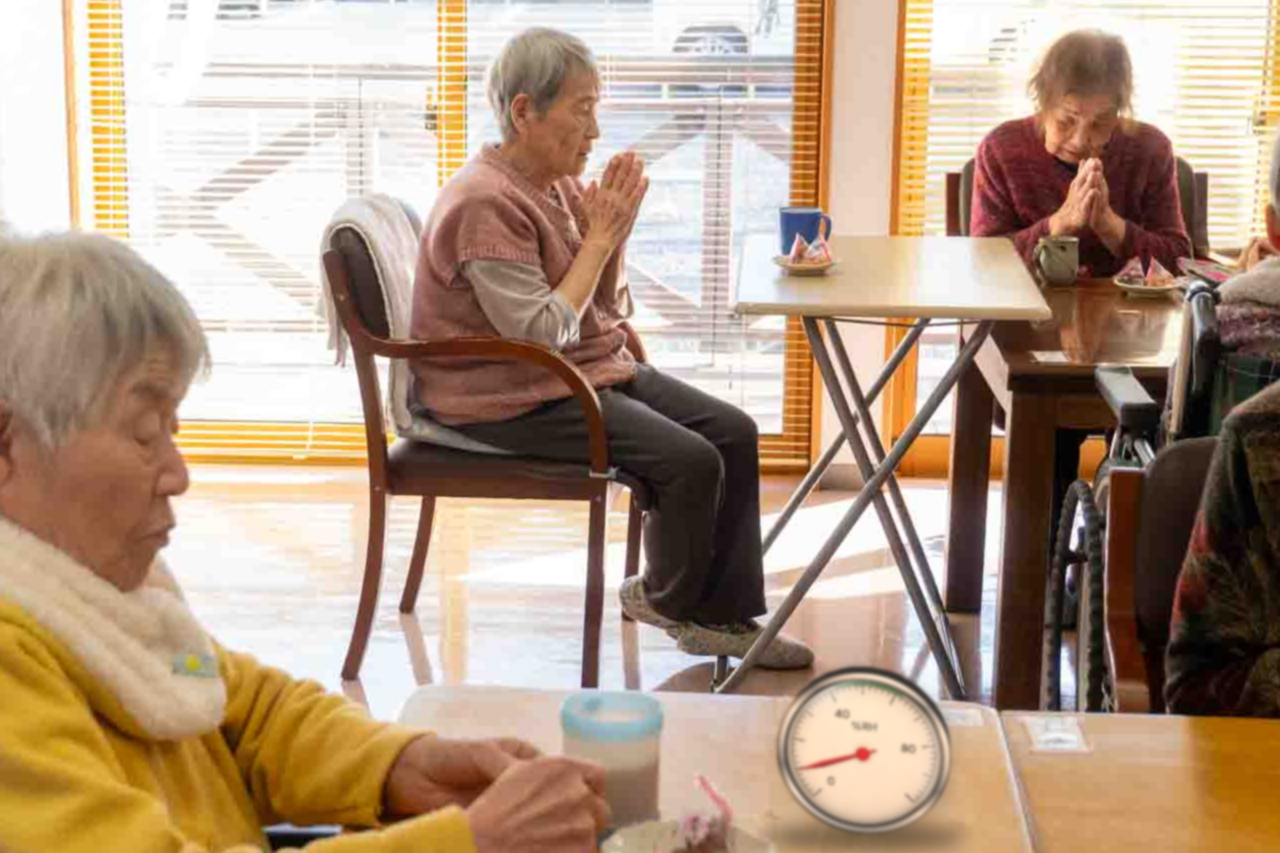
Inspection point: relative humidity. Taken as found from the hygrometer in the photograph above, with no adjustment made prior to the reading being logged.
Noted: 10 %
